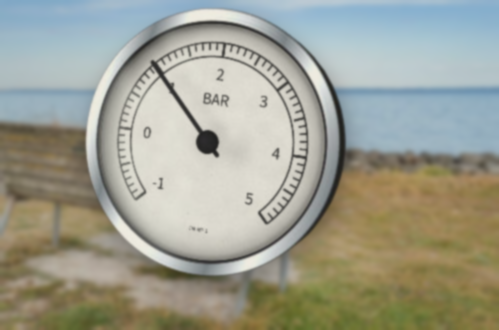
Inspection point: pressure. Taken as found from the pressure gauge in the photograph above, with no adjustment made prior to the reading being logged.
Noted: 1 bar
